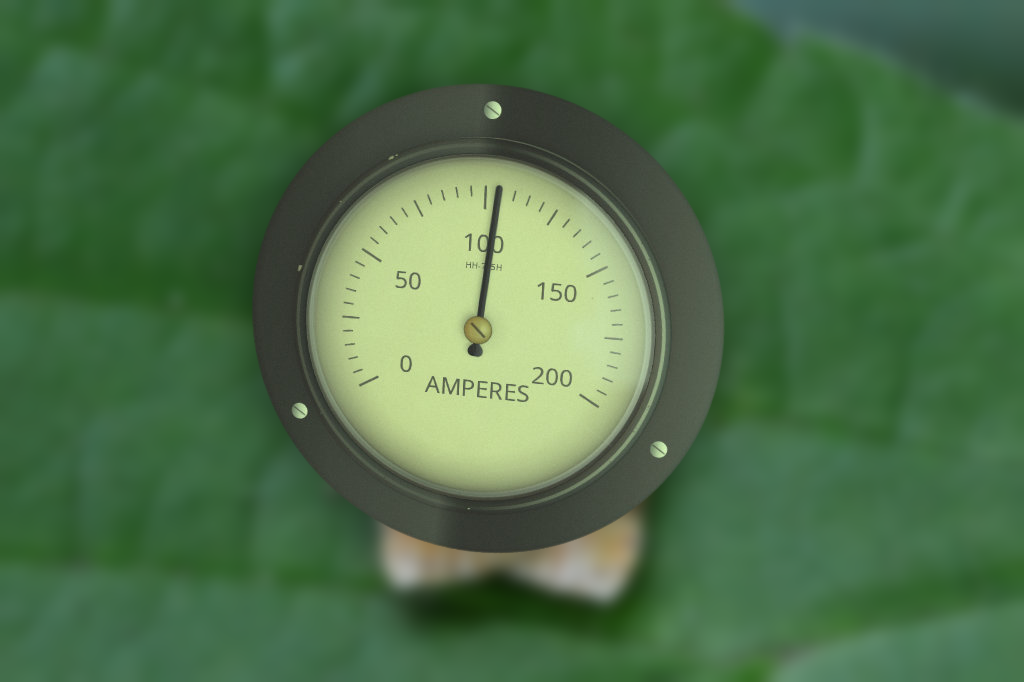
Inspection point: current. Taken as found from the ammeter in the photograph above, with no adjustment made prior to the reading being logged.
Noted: 105 A
